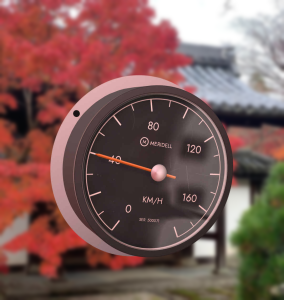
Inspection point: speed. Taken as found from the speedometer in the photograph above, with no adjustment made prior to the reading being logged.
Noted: 40 km/h
